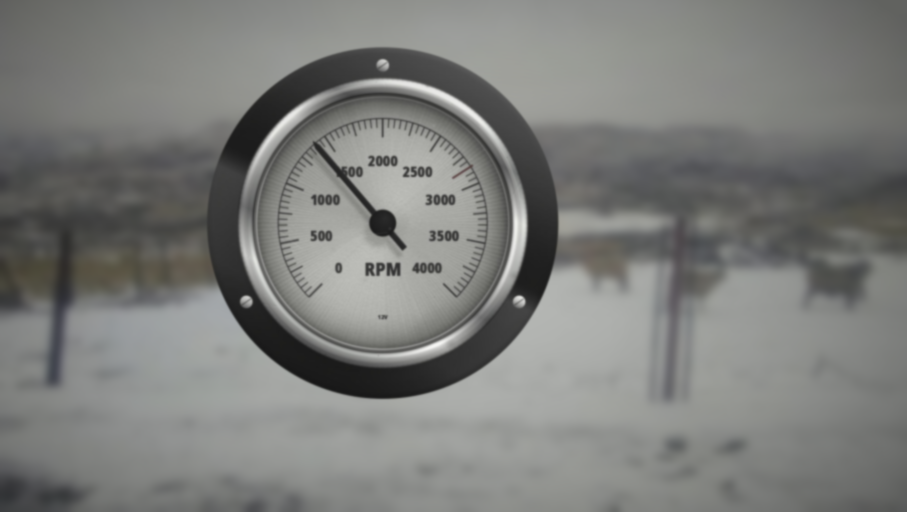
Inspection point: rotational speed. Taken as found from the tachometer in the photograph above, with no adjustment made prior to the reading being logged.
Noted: 1400 rpm
